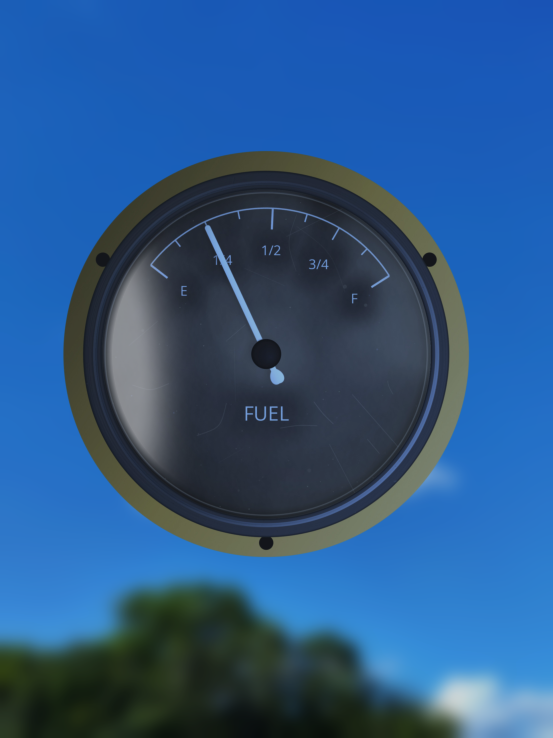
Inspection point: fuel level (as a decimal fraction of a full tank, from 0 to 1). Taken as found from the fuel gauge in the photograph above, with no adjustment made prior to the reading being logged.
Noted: 0.25
